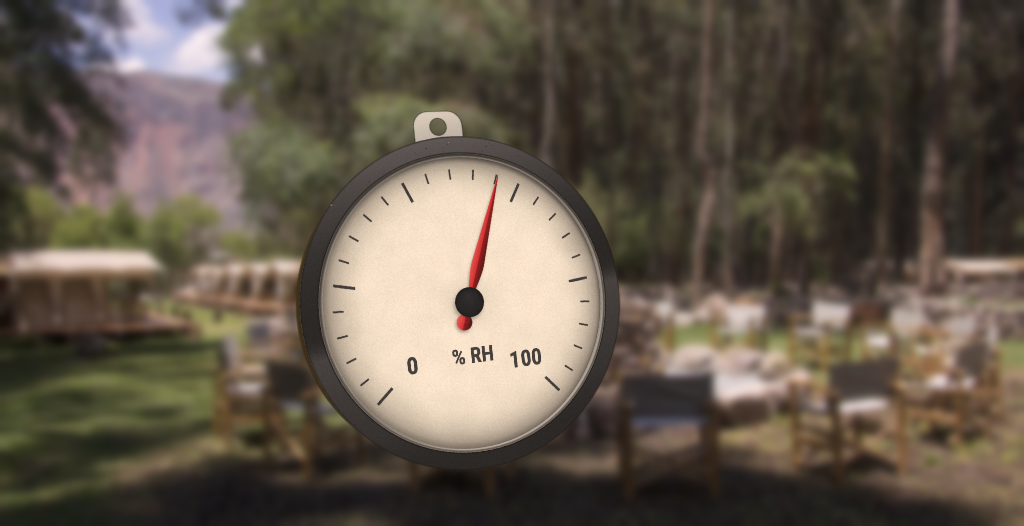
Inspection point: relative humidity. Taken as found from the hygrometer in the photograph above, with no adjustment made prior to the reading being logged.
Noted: 56 %
